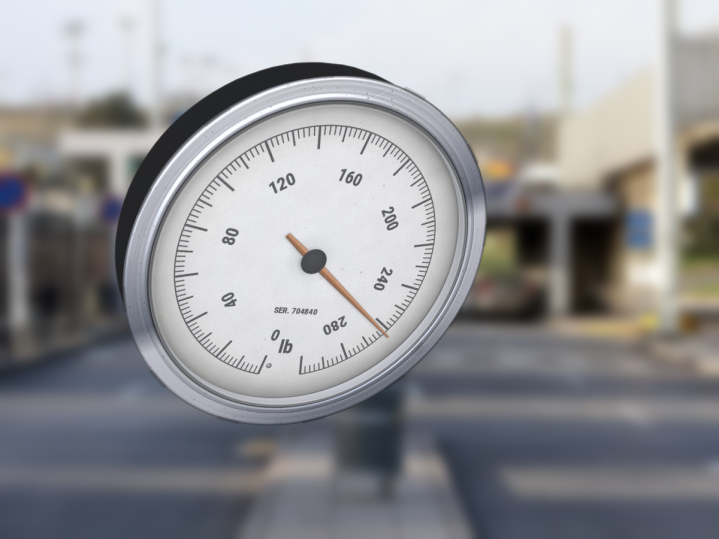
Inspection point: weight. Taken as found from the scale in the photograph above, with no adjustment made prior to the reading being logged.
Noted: 262 lb
